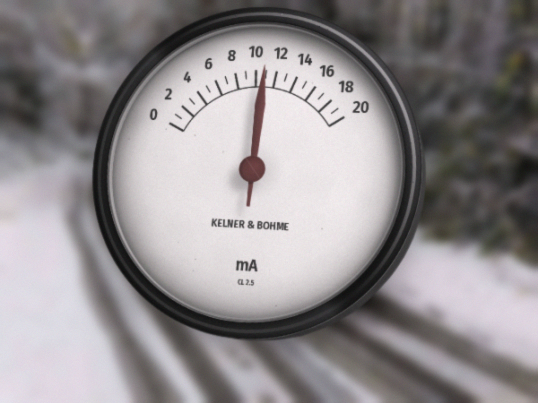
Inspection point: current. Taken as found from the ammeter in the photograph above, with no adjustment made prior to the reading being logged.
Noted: 11 mA
